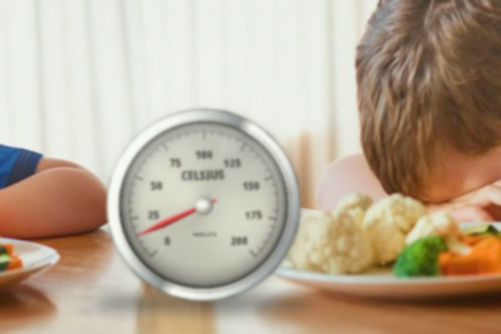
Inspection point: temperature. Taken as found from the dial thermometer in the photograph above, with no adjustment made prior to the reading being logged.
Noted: 15 °C
